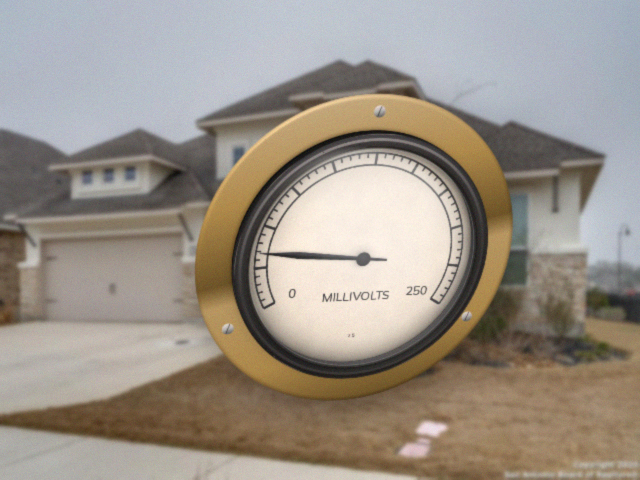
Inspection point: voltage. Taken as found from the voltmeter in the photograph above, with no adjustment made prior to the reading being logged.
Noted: 35 mV
